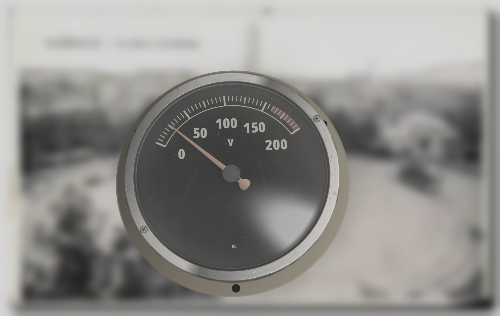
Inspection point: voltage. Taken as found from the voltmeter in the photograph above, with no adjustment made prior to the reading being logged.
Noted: 25 V
